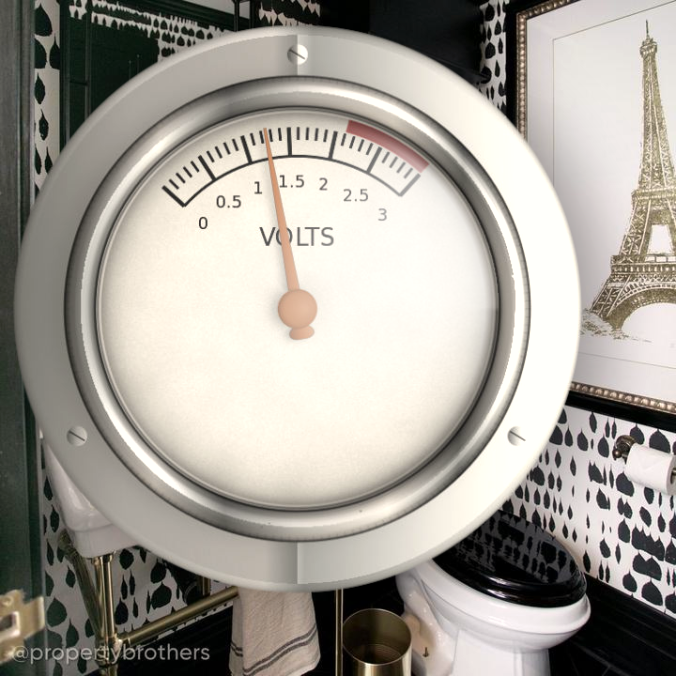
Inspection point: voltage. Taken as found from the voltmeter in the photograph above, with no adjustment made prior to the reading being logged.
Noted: 1.25 V
